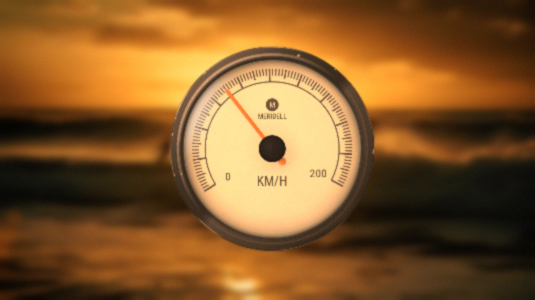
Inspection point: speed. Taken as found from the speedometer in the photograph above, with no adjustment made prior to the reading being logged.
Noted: 70 km/h
